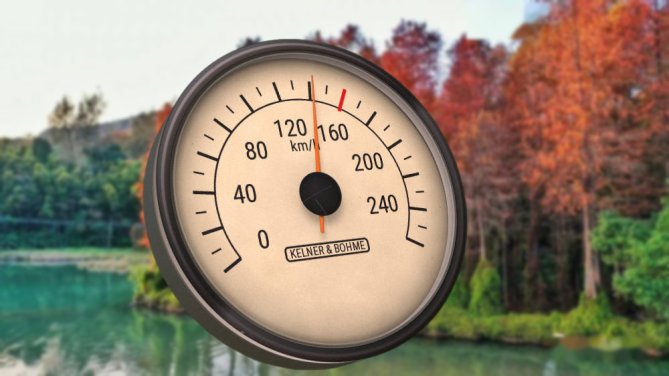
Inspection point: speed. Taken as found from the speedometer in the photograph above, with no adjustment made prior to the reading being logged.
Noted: 140 km/h
